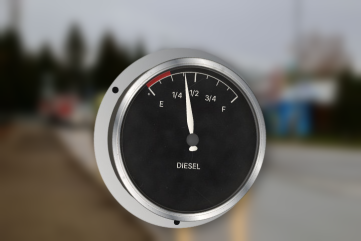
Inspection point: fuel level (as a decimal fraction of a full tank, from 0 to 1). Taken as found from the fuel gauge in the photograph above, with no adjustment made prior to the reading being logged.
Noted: 0.375
